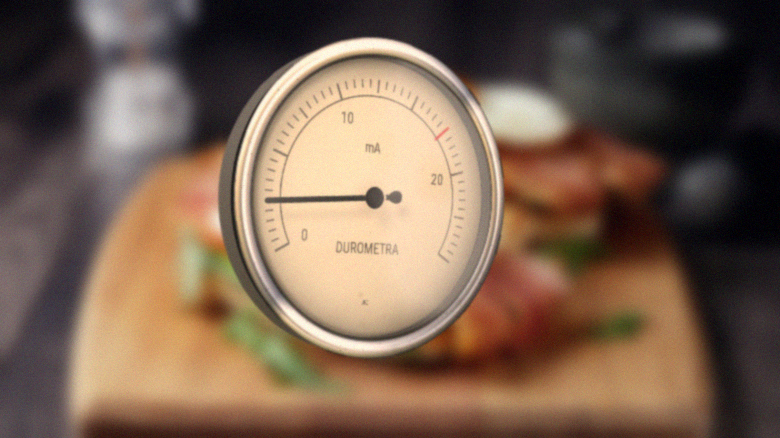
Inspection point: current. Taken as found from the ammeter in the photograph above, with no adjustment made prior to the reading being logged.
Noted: 2.5 mA
